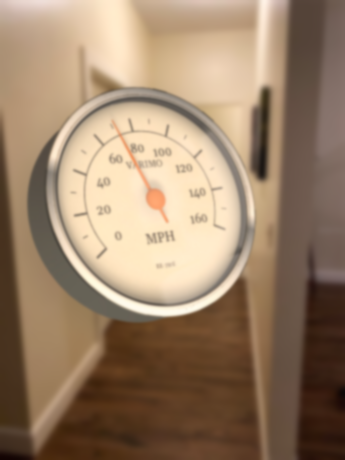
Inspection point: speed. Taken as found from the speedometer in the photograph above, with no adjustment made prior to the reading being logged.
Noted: 70 mph
